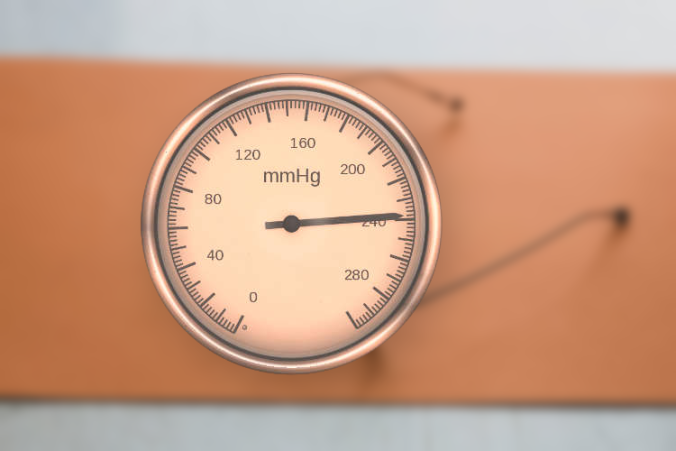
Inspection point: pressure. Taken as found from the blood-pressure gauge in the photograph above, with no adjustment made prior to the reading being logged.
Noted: 238 mmHg
